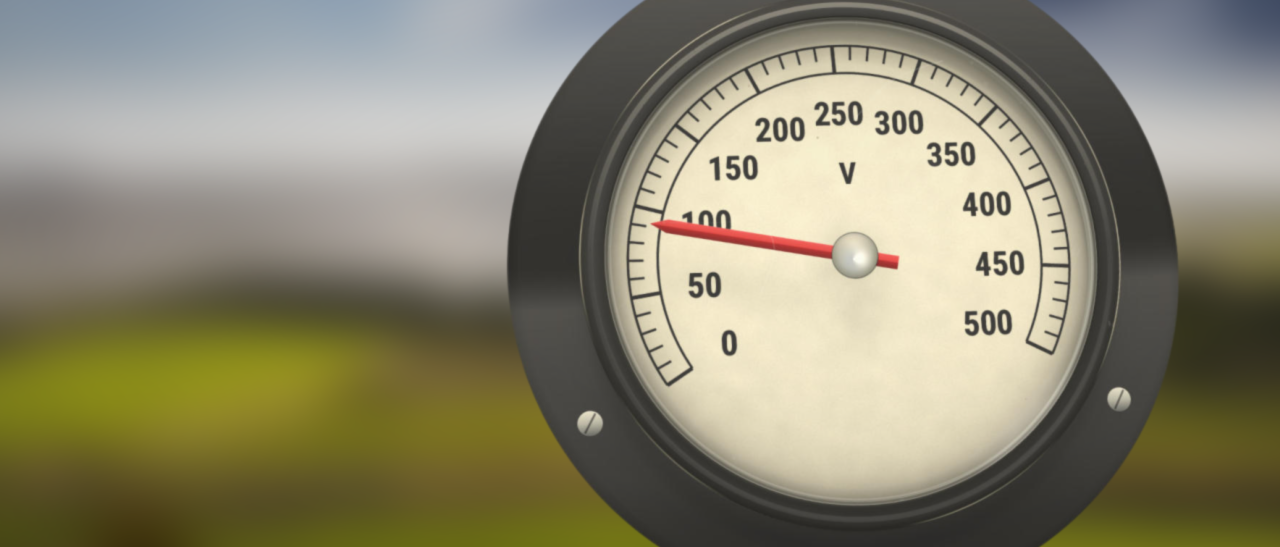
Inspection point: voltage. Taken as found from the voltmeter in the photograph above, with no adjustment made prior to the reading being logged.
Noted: 90 V
